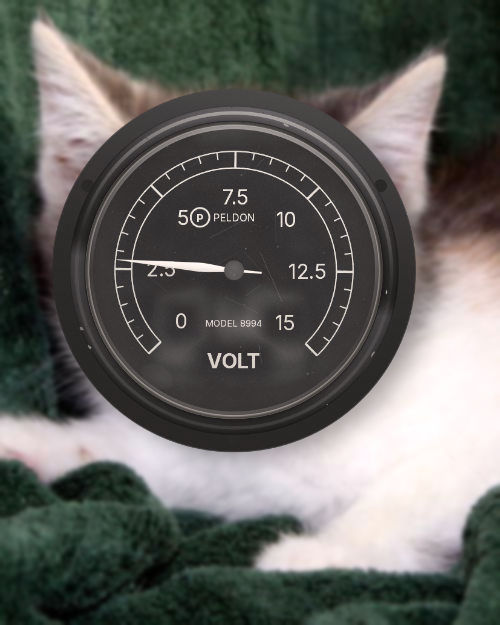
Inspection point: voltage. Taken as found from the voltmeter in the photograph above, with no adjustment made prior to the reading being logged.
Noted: 2.75 V
